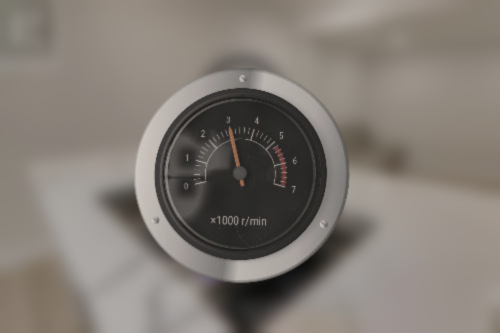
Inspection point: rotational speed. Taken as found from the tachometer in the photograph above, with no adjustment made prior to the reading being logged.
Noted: 3000 rpm
